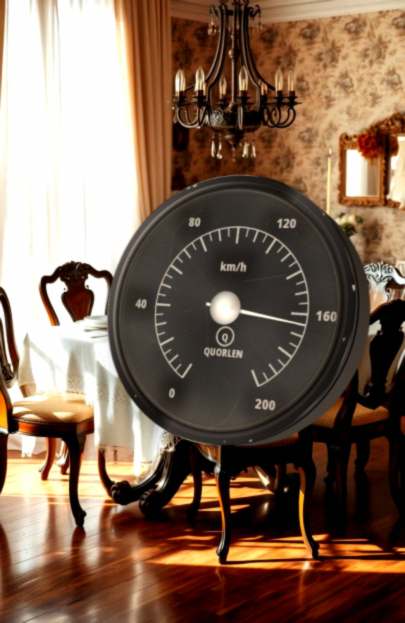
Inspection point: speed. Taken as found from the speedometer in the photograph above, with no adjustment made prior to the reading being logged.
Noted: 165 km/h
